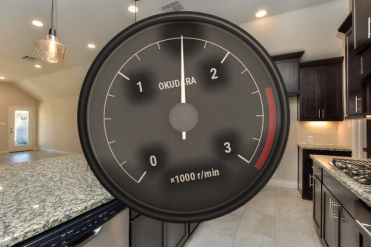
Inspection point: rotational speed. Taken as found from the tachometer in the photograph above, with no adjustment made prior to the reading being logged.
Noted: 1600 rpm
